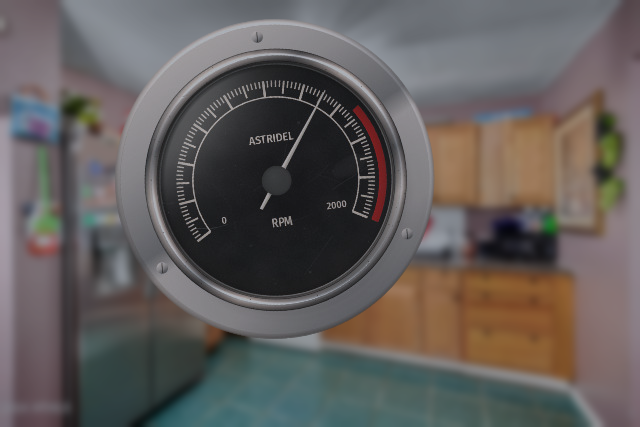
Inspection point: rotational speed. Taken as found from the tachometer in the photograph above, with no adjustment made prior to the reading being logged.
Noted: 1300 rpm
